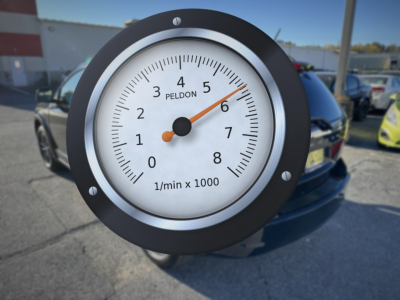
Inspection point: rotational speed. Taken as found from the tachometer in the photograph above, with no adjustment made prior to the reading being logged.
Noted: 5800 rpm
